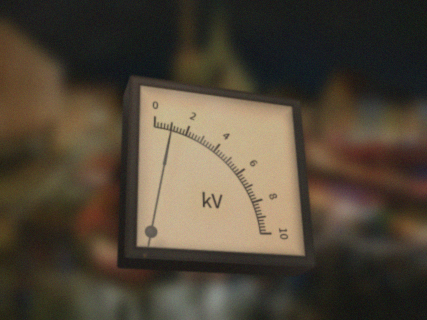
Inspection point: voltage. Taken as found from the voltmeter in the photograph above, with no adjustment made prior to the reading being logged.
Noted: 1 kV
